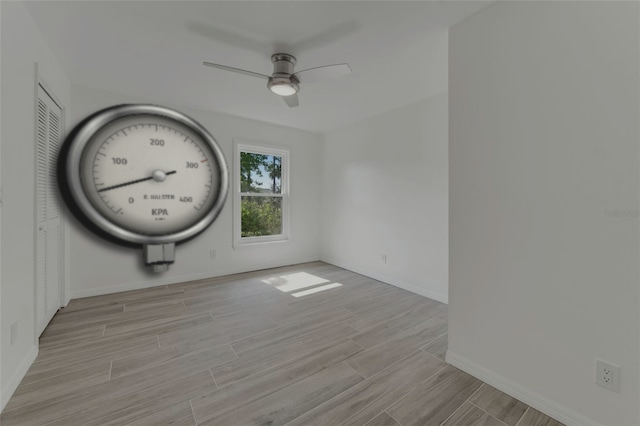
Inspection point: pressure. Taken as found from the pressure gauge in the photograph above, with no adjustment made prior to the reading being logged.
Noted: 40 kPa
